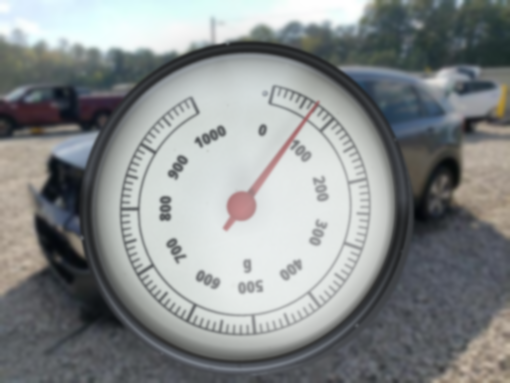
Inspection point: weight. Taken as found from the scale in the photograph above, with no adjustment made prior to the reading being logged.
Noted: 70 g
